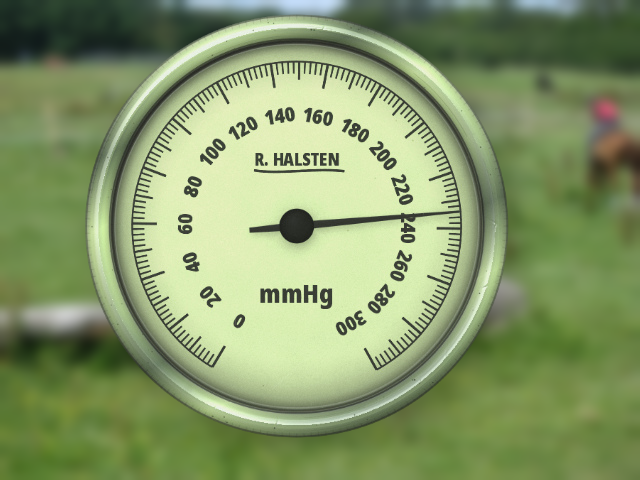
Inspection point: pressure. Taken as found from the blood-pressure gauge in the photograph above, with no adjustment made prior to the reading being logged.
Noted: 234 mmHg
